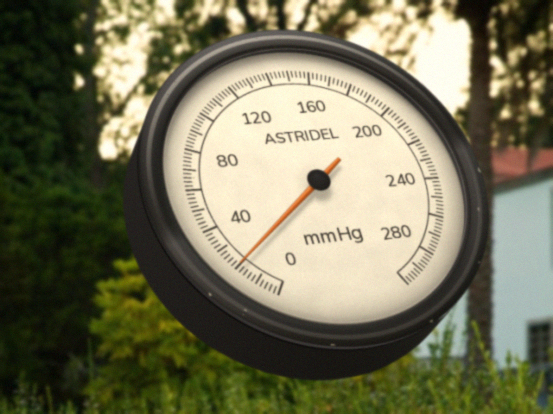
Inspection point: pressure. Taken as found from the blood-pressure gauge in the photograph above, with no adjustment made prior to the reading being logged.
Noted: 20 mmHg
